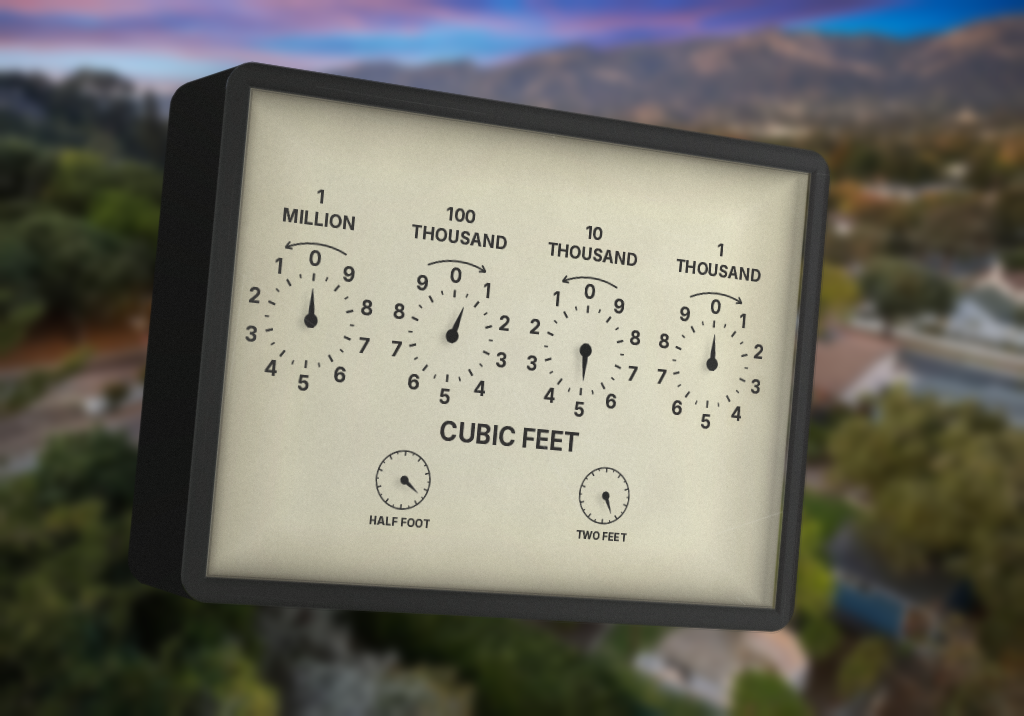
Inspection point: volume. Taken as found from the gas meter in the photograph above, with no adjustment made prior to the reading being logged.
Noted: 5000 ft³
